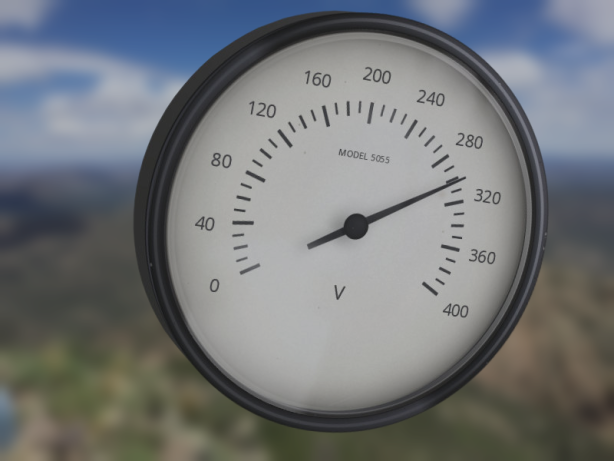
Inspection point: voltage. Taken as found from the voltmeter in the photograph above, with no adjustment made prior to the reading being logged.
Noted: 300 V
